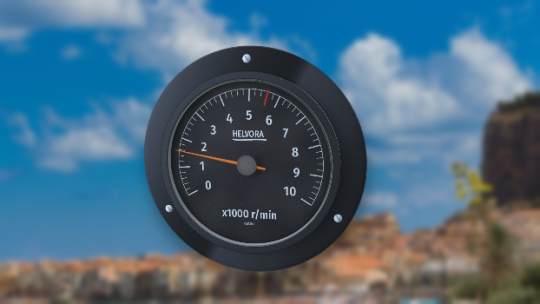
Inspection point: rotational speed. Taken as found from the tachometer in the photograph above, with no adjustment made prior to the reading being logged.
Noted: 1600 rpm
